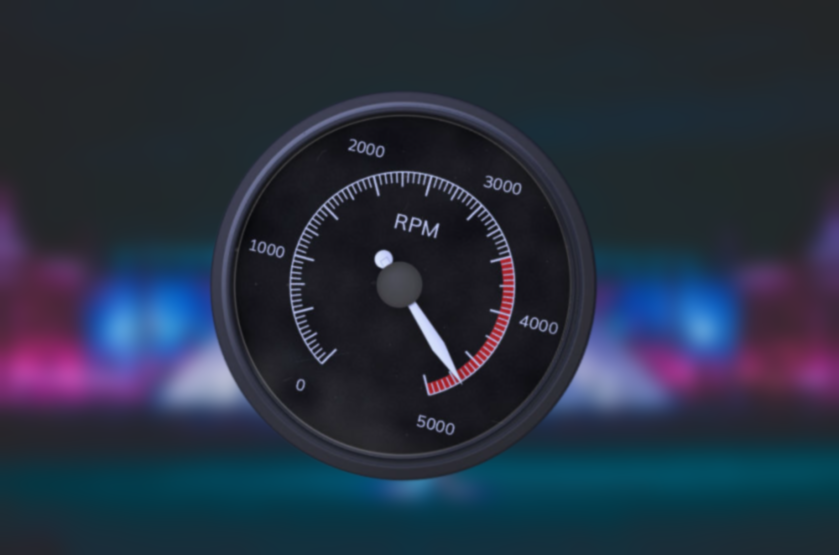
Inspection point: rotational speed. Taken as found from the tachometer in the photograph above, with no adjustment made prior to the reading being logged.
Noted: 4700 rpm
